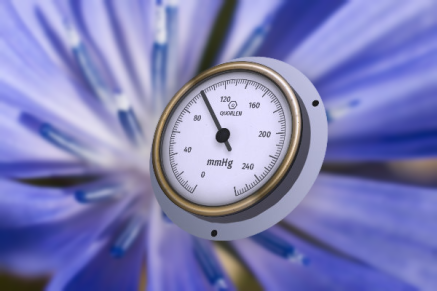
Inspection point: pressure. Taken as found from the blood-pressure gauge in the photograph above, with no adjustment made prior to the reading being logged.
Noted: 100 mmHg
